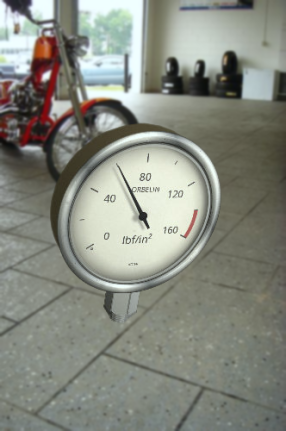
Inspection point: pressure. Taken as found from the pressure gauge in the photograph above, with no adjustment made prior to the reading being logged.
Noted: 60 psi
